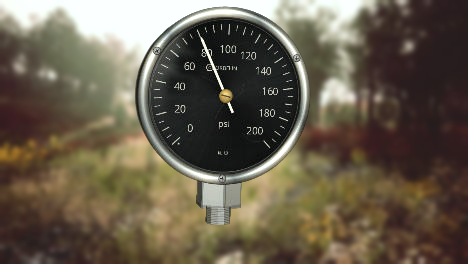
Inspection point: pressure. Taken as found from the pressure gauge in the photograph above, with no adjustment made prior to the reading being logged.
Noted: 80 psi
